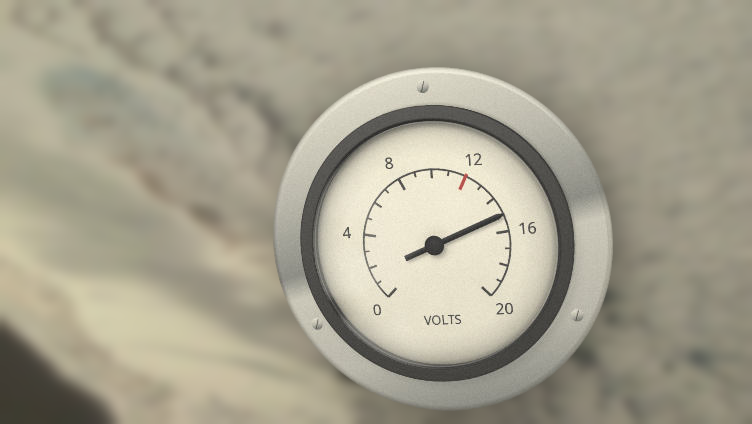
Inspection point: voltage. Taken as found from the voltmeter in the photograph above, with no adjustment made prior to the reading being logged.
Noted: 15 V
